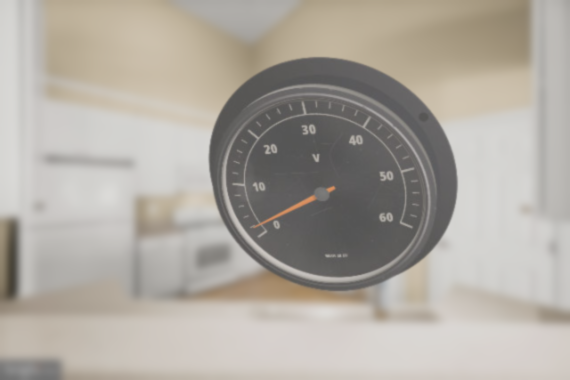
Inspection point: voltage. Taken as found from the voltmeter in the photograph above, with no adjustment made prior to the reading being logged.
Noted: 2 V
